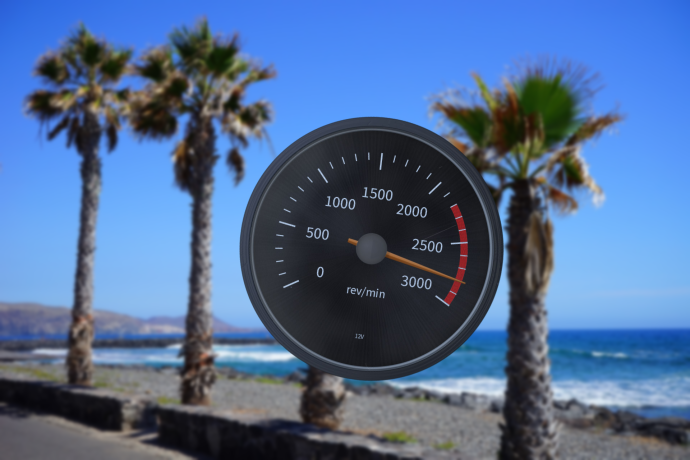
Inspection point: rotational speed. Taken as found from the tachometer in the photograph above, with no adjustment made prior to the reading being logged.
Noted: 2800 rpm
